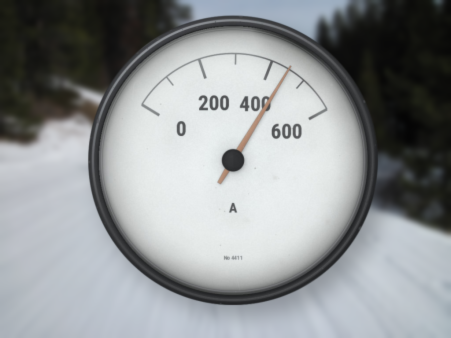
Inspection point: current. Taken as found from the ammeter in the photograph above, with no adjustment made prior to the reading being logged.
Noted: 450 A
